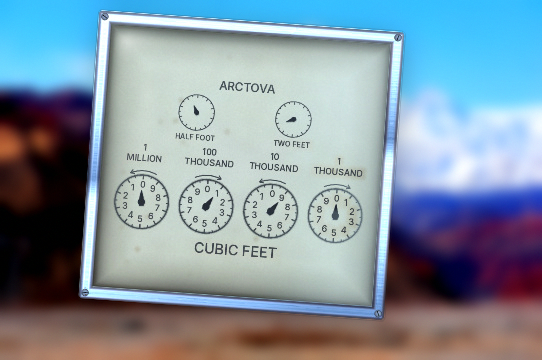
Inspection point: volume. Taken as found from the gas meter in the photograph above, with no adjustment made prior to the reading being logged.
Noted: 9000 ft³
